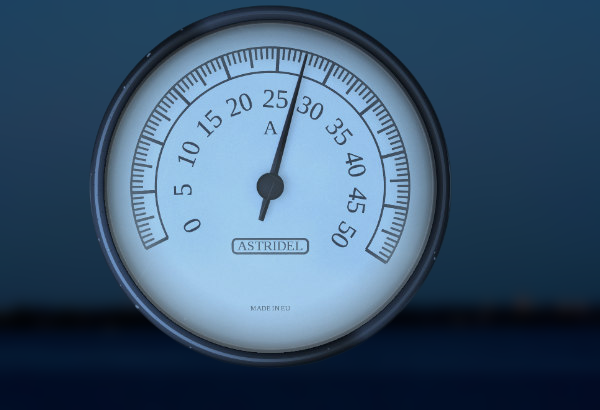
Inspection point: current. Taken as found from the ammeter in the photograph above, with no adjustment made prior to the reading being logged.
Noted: 27.5 A
